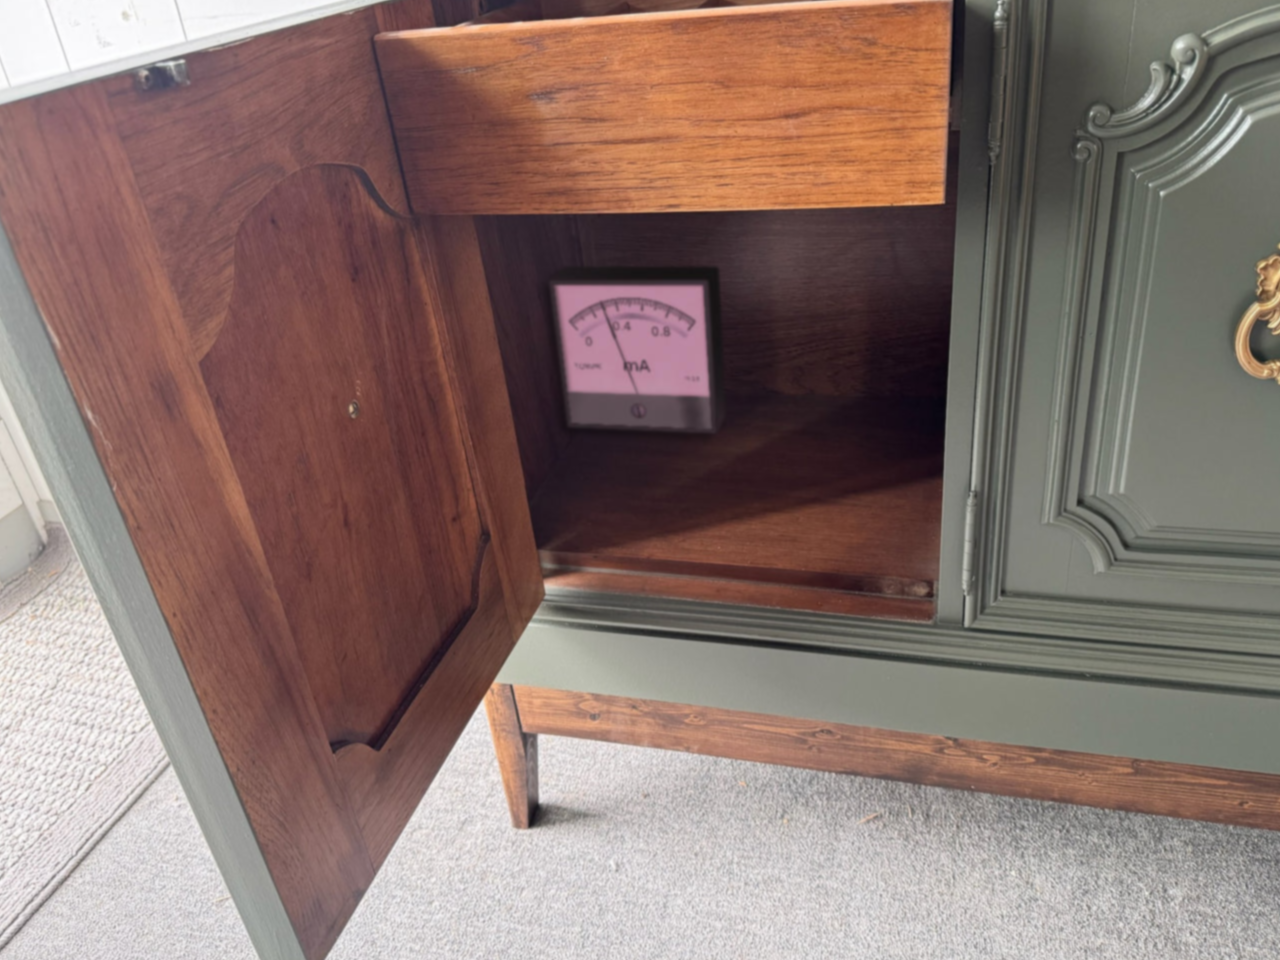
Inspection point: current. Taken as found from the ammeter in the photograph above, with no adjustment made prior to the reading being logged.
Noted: 0.3 mA
